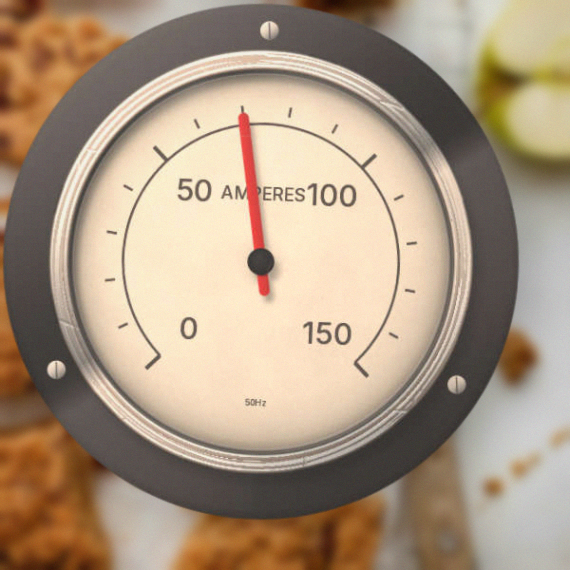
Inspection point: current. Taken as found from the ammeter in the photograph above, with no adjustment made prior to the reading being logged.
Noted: 70 A
